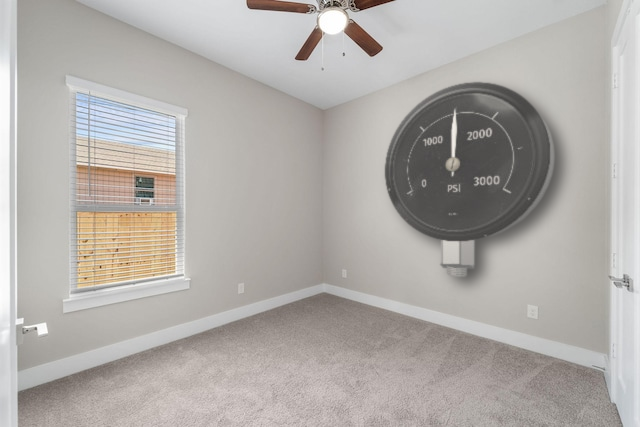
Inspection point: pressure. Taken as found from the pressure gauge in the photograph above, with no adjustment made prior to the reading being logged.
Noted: 1500 psi
